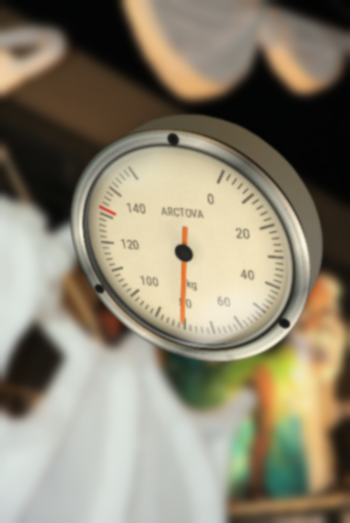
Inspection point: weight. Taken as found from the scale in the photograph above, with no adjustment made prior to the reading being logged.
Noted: 80 kg
